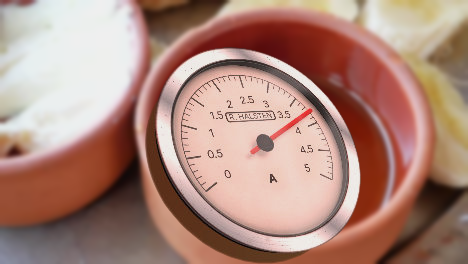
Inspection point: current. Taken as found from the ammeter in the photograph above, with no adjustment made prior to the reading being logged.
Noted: 3.8 A
